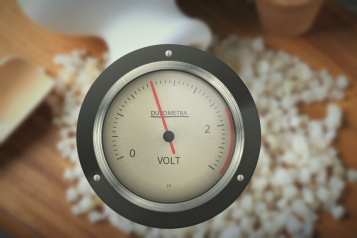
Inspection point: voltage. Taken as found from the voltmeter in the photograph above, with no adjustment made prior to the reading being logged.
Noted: 1 V
